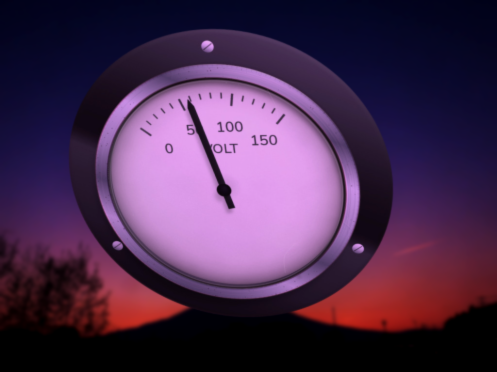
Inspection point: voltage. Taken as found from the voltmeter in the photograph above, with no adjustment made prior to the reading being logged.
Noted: 60 V
